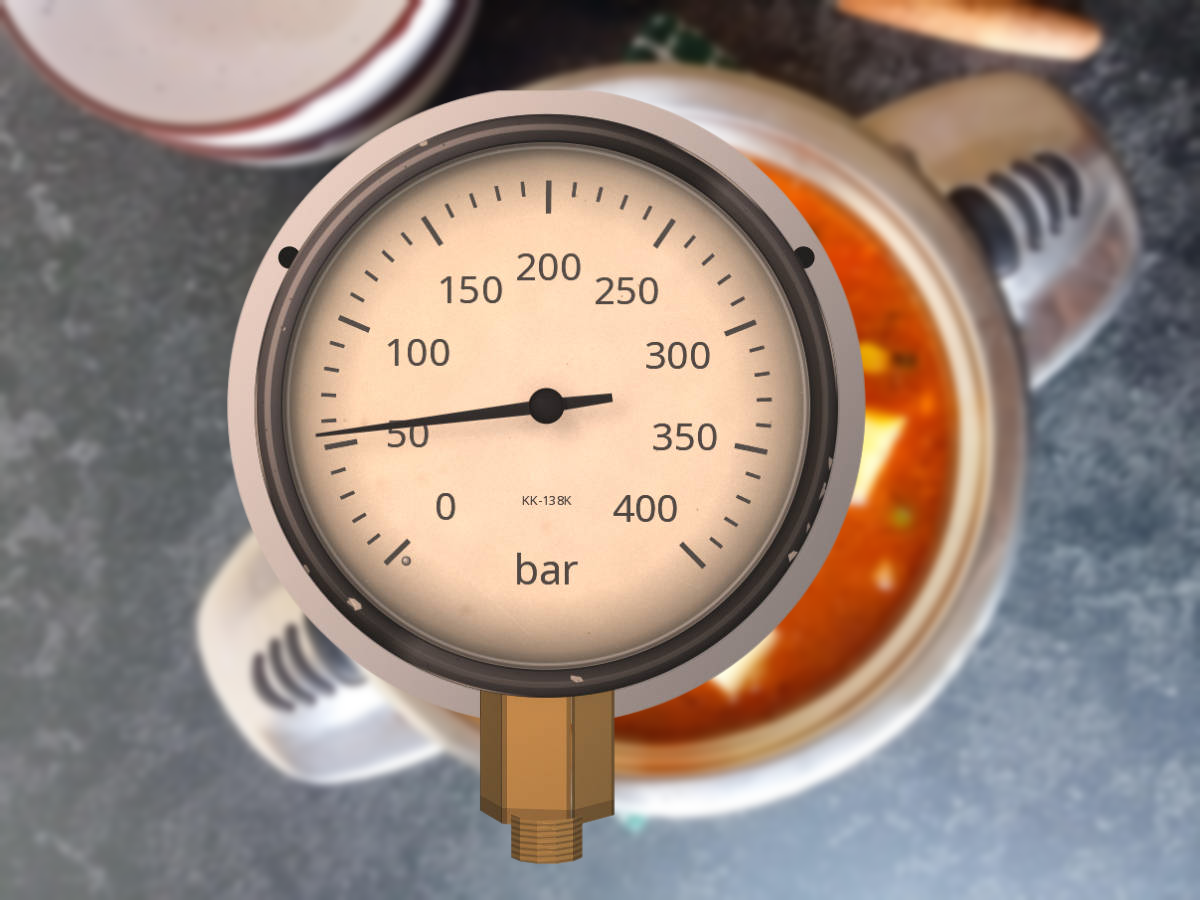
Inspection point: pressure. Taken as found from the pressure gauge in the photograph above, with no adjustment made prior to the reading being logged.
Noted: 55 bar
